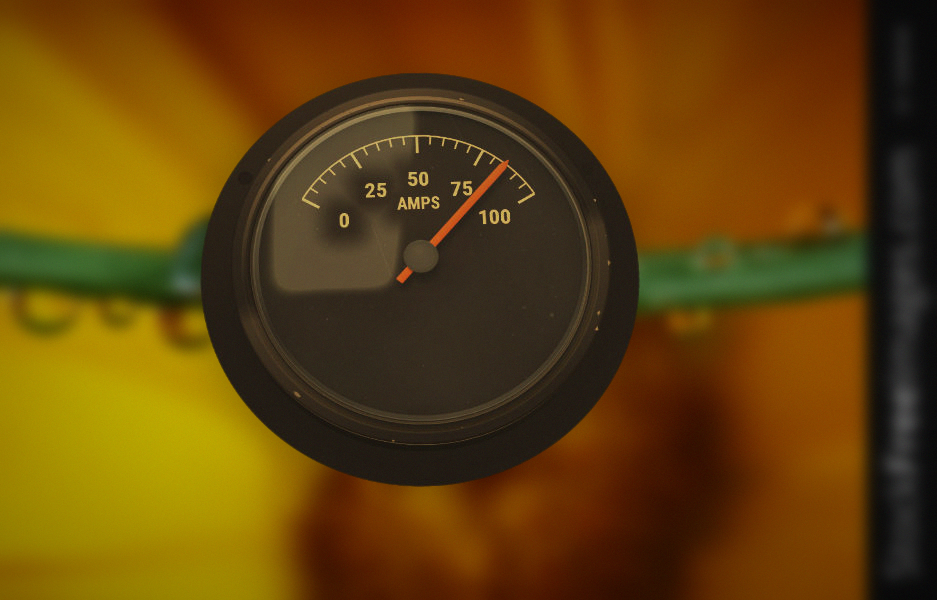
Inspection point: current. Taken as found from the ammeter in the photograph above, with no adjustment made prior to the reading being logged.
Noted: 85 A
